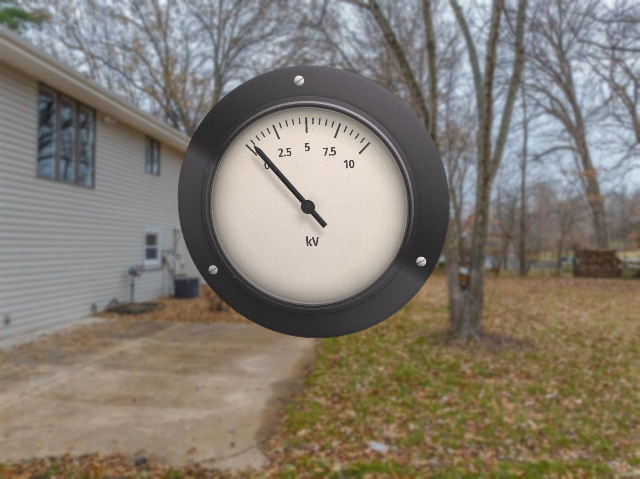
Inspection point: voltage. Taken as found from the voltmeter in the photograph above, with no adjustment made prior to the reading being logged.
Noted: 0.5 kV
